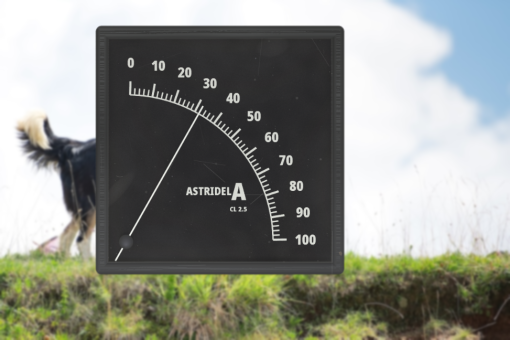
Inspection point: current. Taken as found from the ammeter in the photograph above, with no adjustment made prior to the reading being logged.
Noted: 32 A
